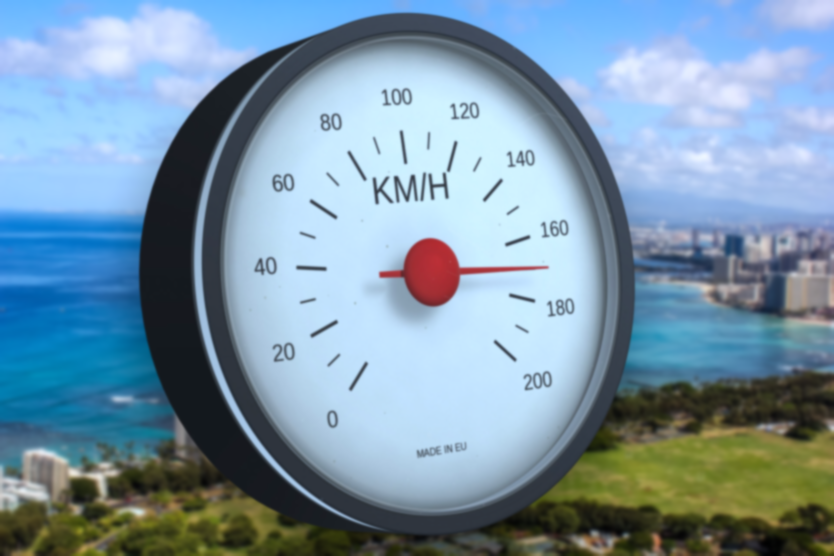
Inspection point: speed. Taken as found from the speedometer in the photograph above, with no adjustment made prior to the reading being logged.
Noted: 170 km/h
